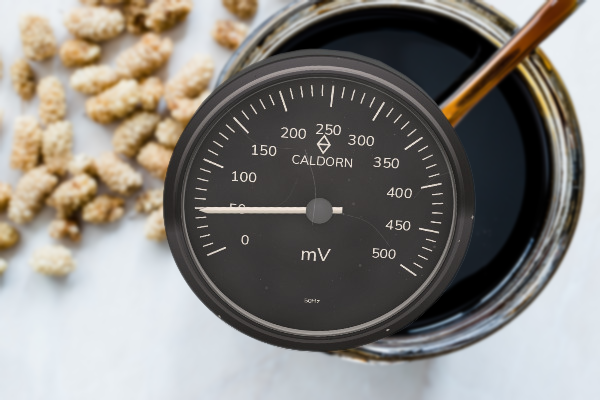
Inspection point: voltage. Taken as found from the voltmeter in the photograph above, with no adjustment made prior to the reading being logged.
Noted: 50 mV
